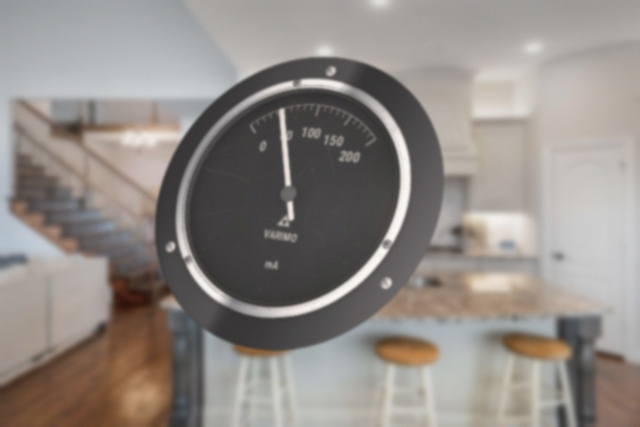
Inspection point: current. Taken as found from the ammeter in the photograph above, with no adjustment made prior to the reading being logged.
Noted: 50 mA
